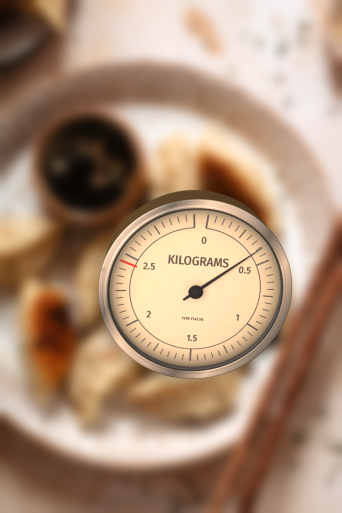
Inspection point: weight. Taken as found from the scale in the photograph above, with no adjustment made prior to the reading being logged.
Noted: 0.4 kg
